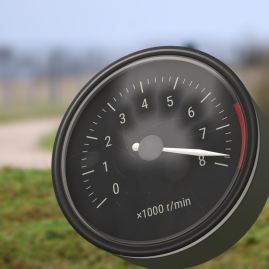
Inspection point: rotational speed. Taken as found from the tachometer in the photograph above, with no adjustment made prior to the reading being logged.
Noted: 7800 rpm
